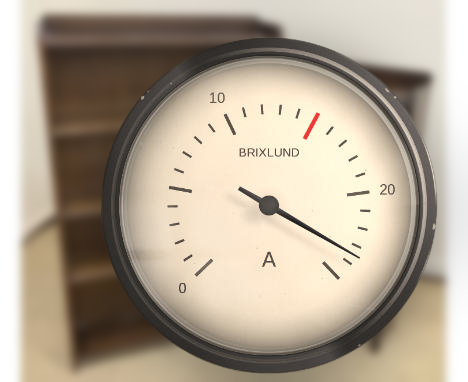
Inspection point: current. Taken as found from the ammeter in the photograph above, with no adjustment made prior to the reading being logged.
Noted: 23.5 A
